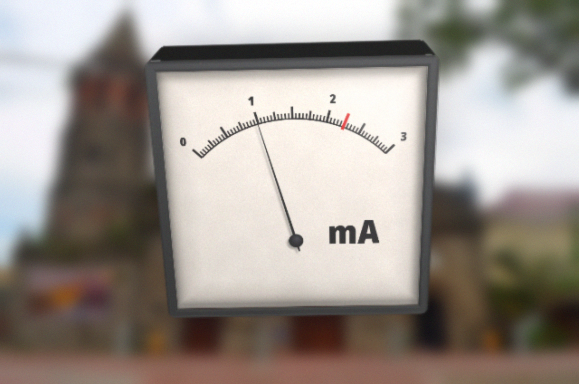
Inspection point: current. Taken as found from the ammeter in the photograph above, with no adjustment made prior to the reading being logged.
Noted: 1 mA
